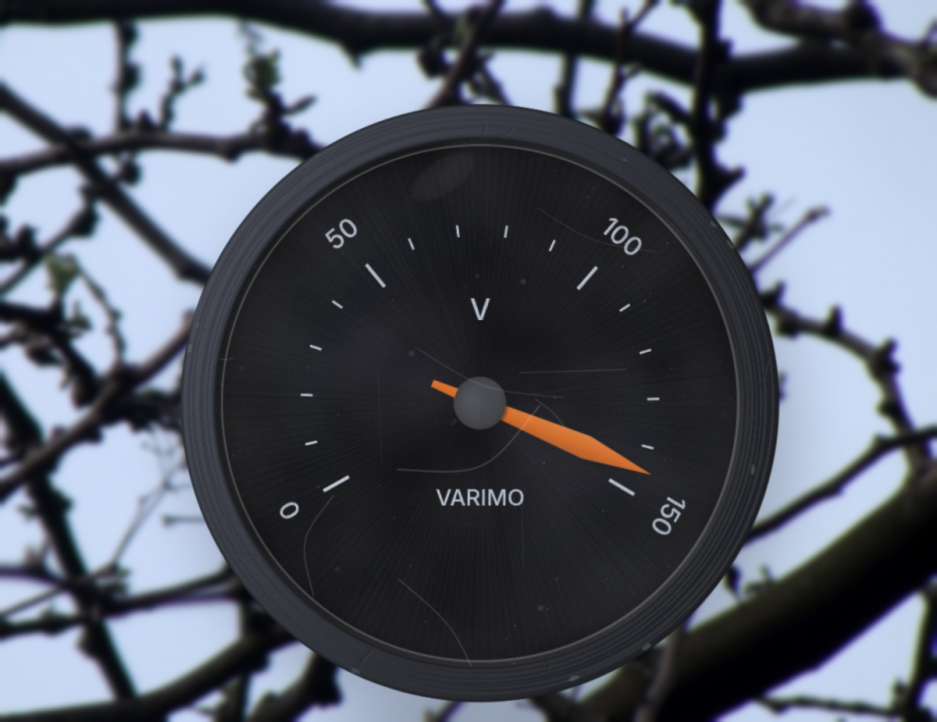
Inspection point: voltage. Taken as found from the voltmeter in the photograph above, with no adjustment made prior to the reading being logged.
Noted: 145 V
